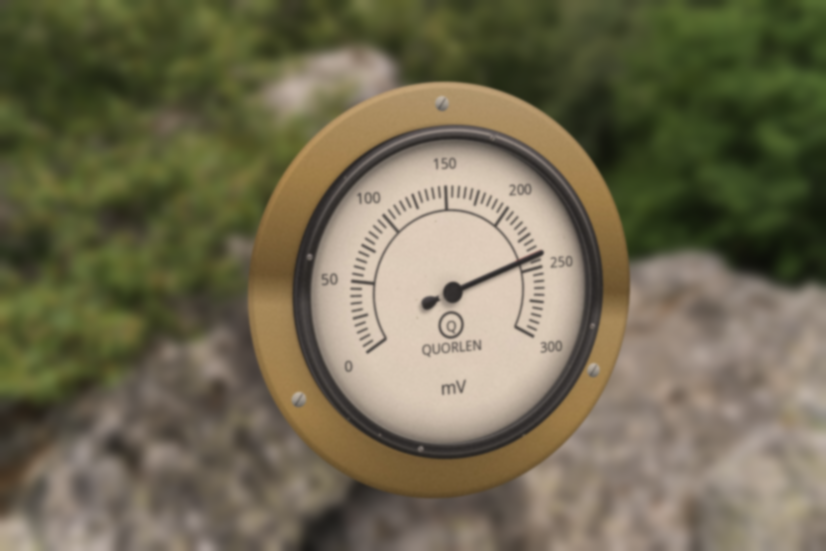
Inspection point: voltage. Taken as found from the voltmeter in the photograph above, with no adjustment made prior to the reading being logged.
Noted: 240 mV
